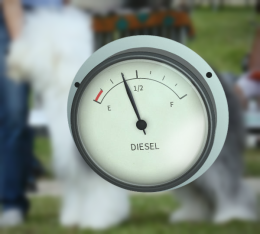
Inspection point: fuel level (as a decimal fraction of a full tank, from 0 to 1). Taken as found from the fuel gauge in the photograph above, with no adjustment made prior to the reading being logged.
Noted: 0.375
